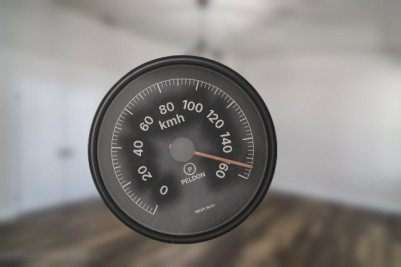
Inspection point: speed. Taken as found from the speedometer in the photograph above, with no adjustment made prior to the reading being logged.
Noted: 154 km/h
